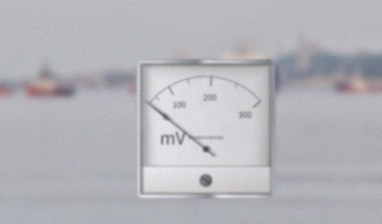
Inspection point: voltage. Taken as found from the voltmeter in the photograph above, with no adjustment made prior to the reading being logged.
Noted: 0 mV
